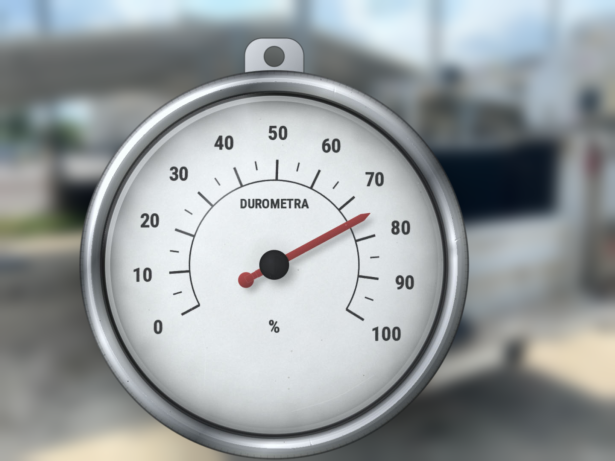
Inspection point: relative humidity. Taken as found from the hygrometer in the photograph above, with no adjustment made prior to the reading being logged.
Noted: 75 %
